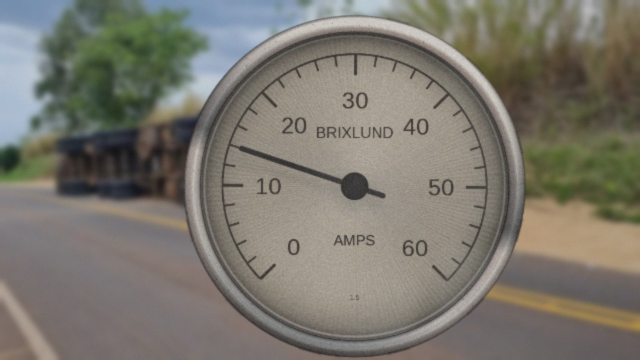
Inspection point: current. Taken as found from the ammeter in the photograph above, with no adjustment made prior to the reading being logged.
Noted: 14 A
